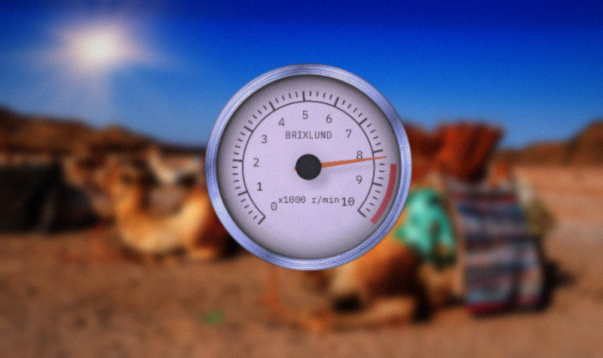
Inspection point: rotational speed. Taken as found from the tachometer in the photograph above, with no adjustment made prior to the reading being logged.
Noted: 8200 rpm
